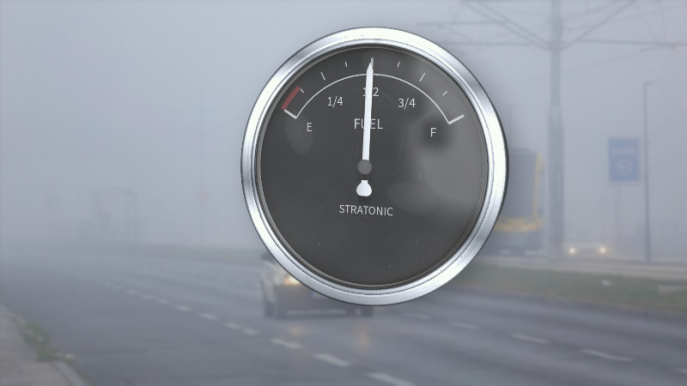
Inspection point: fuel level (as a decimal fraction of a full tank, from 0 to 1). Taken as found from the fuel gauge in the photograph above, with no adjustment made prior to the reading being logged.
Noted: 0.5
